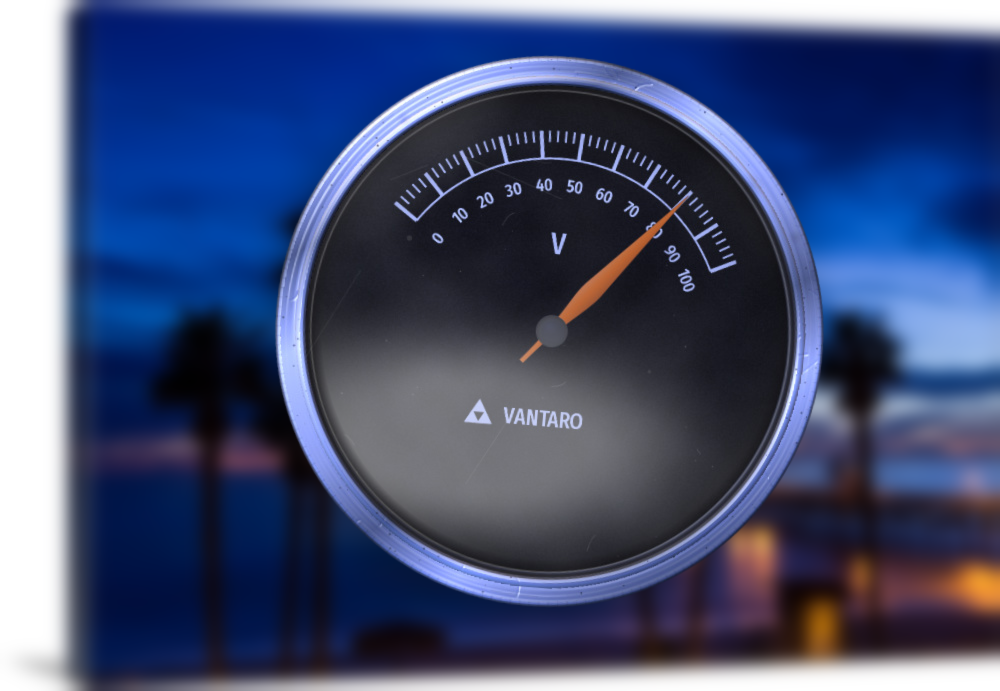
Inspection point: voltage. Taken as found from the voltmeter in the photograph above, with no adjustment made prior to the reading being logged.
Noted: 80 V
